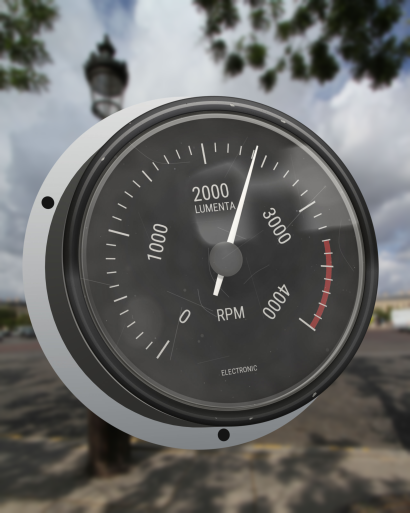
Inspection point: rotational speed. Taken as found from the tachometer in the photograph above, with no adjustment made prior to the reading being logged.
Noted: 2400 rpm
